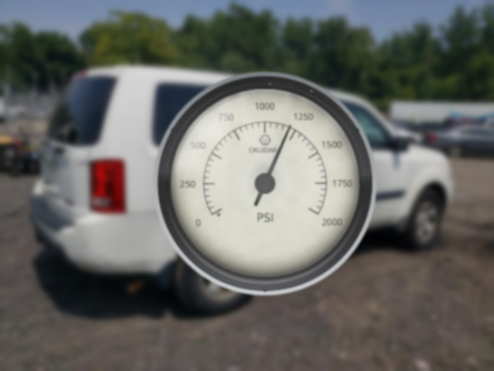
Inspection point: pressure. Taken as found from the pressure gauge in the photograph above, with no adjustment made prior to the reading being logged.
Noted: 1200 psi
